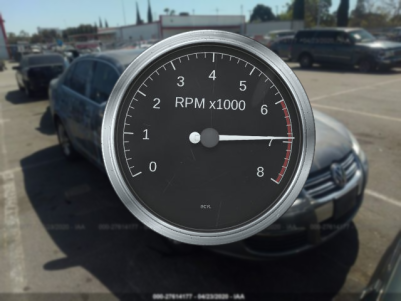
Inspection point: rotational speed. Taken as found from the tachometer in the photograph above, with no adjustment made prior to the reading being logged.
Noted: 6900 rpm
